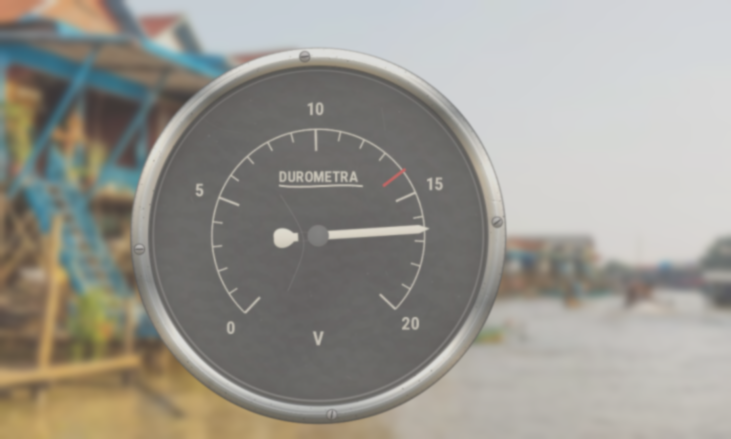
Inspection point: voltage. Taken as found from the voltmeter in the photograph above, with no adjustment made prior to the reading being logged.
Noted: 16.5 V
